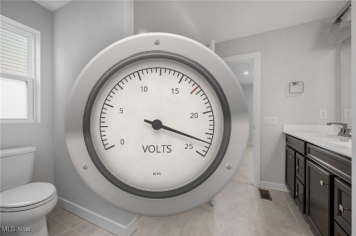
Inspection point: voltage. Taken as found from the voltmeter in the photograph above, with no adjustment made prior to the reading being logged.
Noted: 23.5 V
